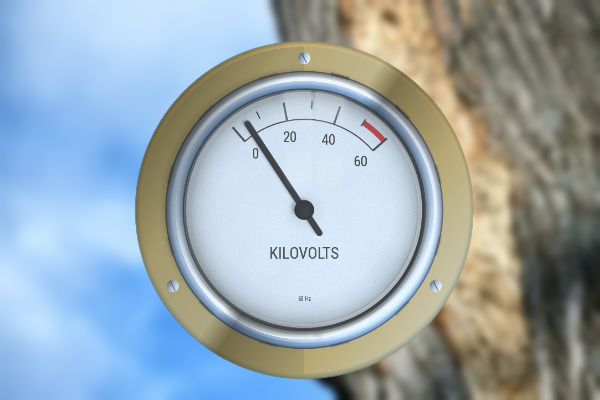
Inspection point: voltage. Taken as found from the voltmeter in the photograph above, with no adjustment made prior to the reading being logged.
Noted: 5 kV
